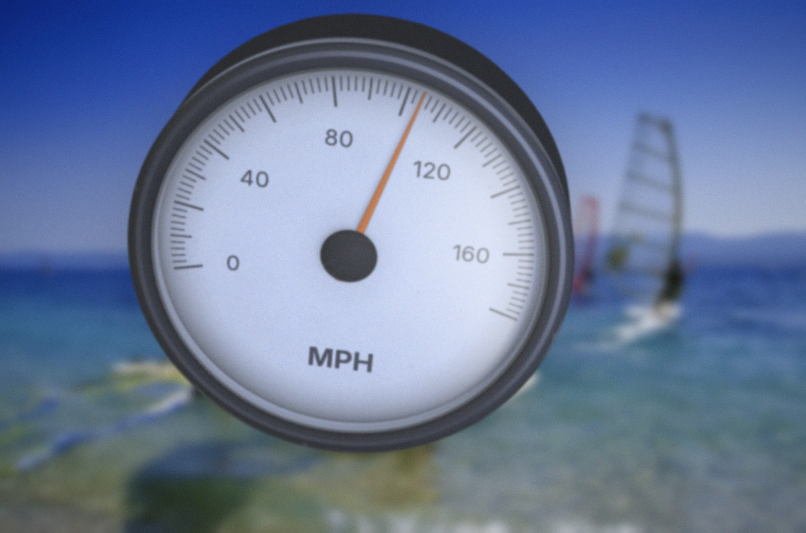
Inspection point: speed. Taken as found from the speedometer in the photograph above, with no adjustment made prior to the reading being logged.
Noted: 104 mph
